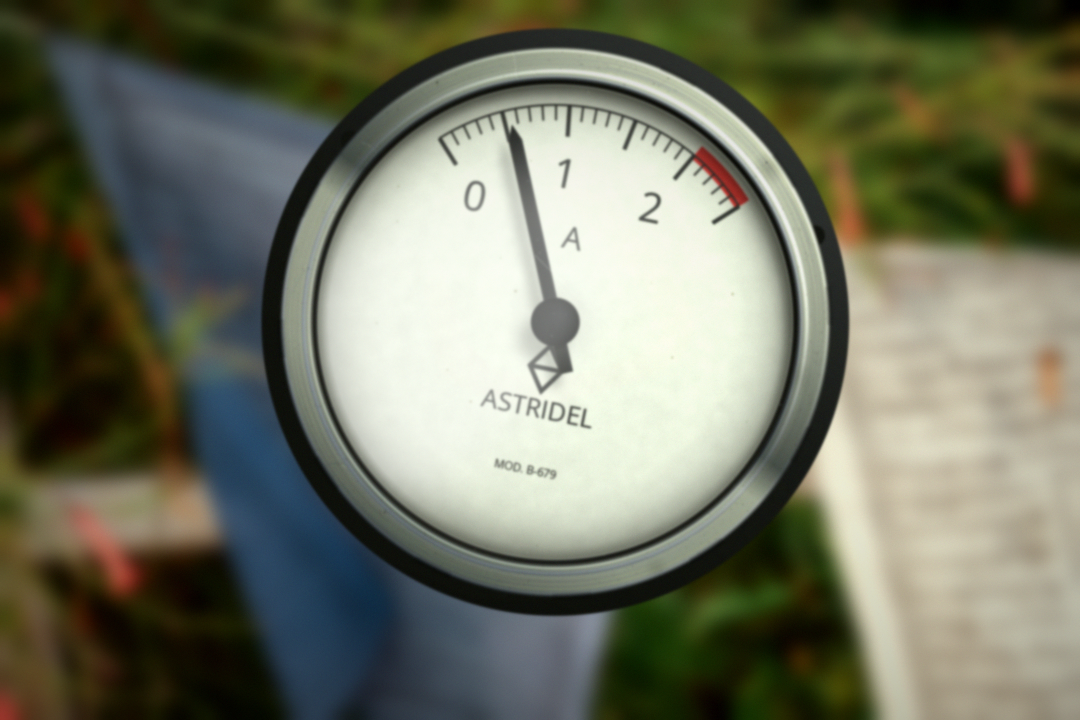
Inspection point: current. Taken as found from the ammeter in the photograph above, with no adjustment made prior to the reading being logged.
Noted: 0.55 A
